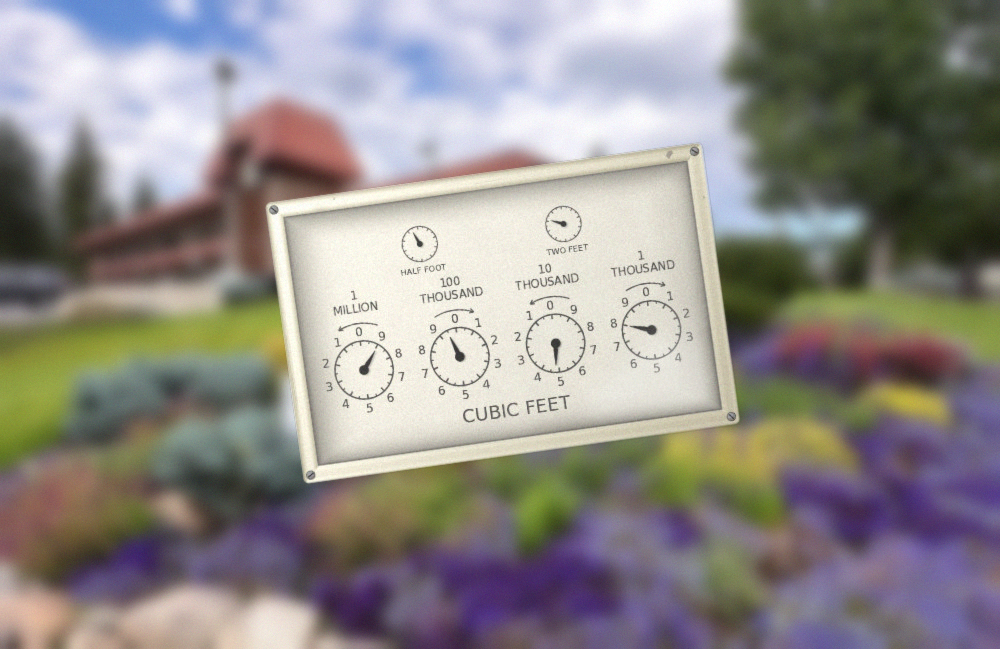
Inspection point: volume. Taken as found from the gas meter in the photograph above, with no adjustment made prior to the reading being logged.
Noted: 894800 ft³
